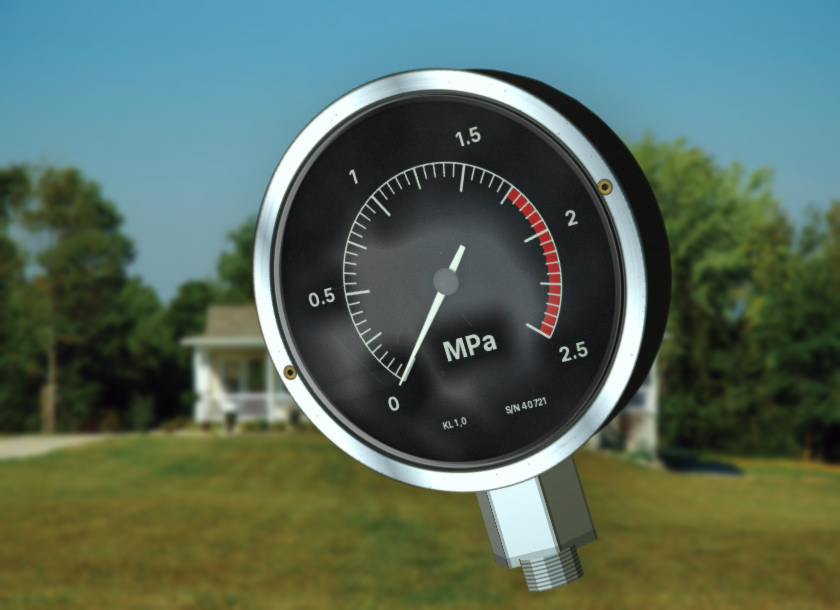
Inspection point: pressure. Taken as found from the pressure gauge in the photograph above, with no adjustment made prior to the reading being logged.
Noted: 0 MPa
